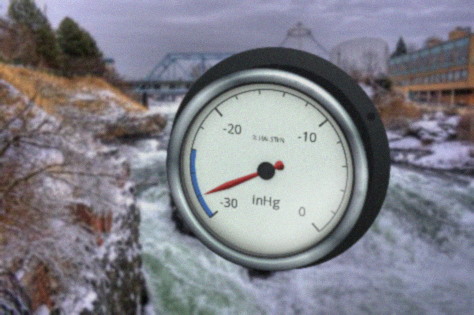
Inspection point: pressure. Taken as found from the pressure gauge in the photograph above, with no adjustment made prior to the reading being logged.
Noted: -28 inHg
